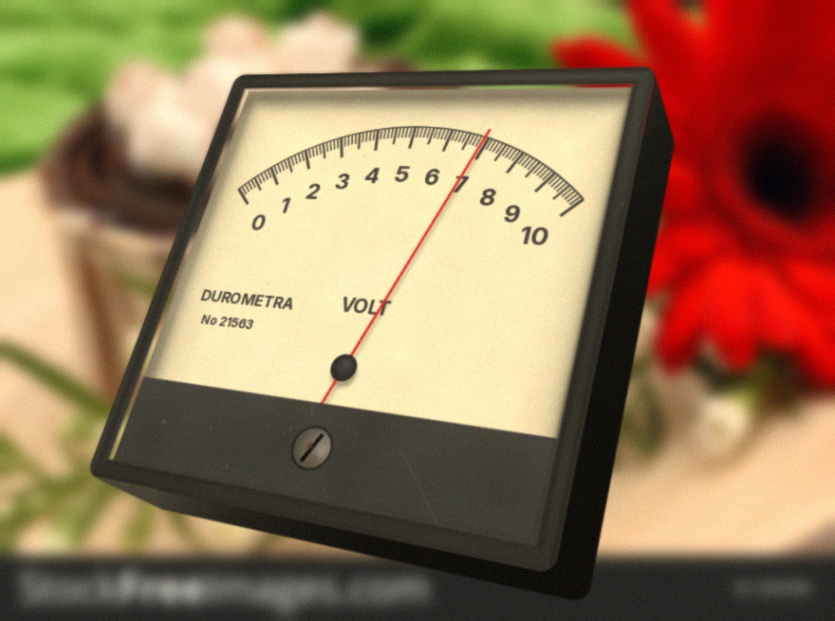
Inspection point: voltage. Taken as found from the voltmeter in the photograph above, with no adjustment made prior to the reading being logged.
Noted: 7 V
